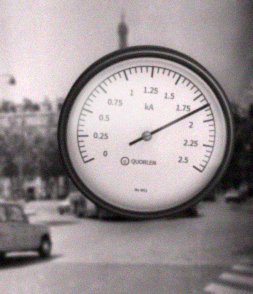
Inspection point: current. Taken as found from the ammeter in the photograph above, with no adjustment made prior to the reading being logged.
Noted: 1.85 kA
